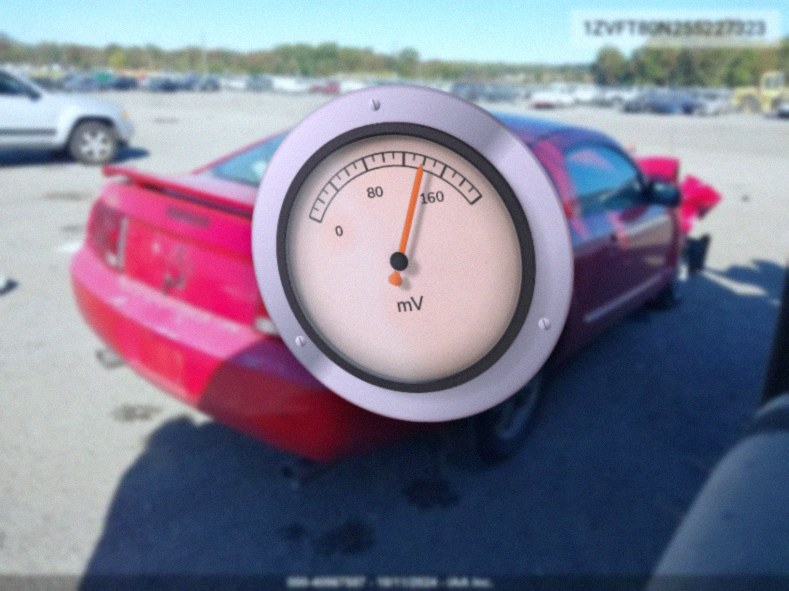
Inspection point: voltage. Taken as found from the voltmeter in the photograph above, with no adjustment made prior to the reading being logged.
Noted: 140 mV
